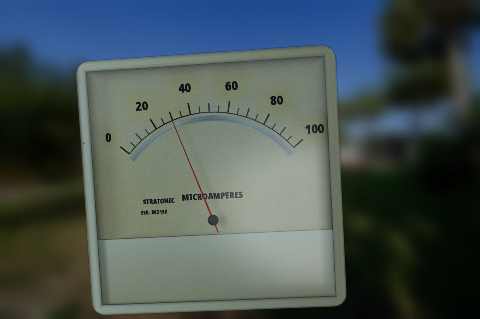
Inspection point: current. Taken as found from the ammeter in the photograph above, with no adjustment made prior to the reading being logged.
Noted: 30 µA
